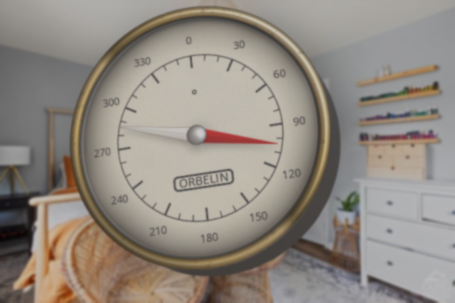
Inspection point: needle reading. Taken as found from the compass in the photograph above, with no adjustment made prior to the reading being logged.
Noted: 105 °
